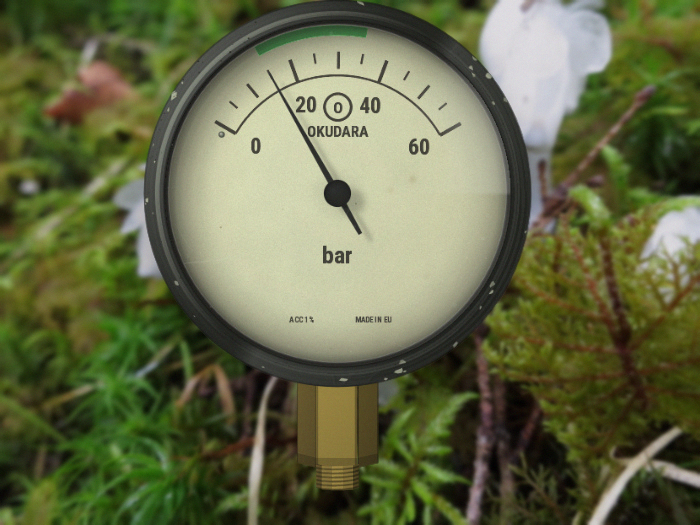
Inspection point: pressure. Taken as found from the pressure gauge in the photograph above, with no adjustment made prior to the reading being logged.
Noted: 15 bar
